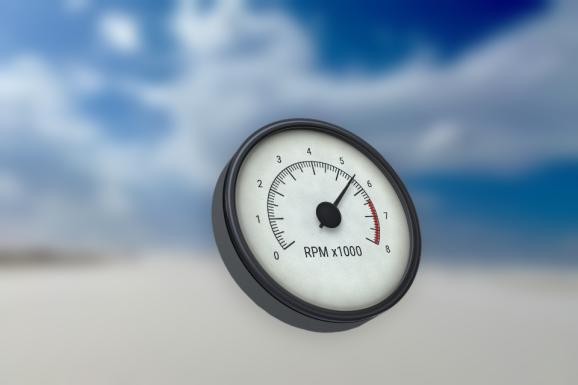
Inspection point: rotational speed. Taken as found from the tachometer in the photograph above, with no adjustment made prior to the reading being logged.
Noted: 5500 rpm
